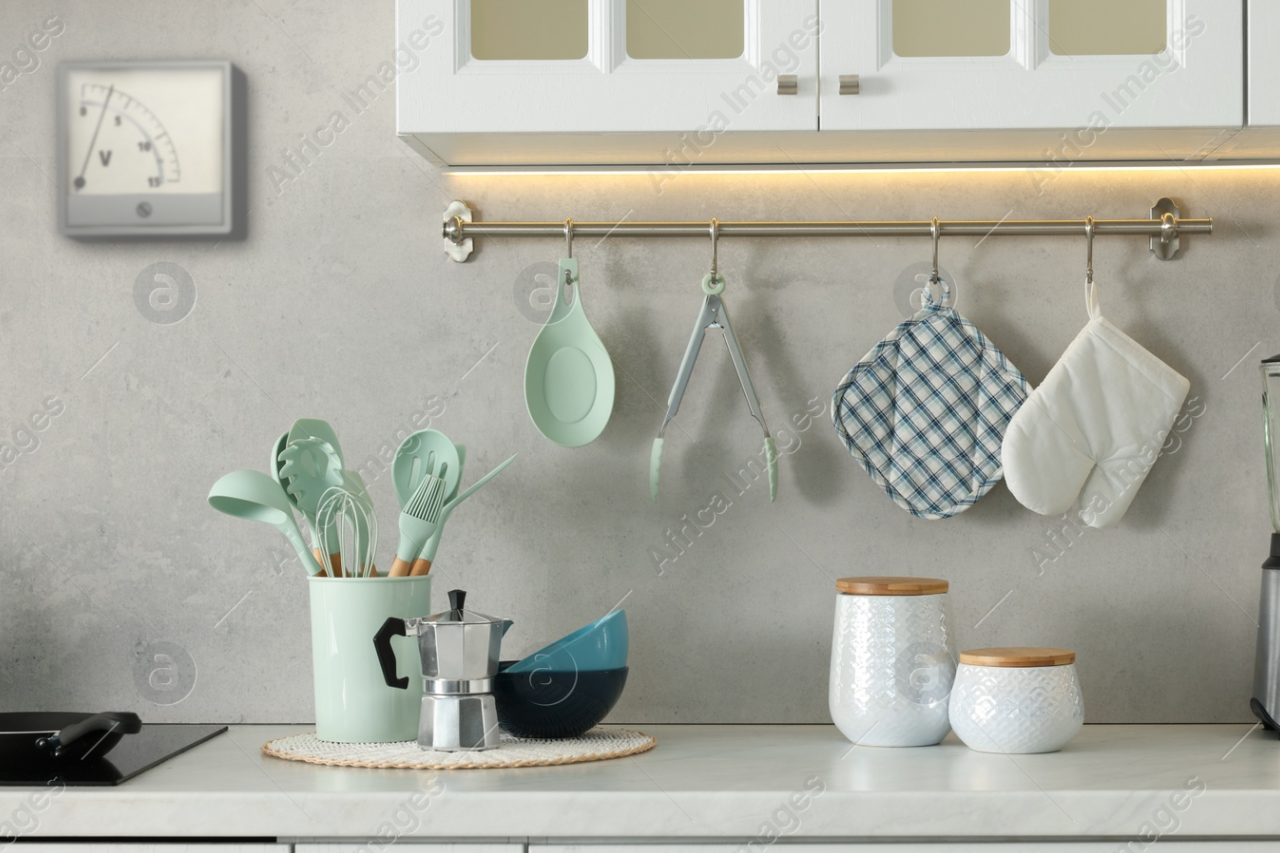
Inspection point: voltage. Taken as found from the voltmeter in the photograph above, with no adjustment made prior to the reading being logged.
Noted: 3 V
